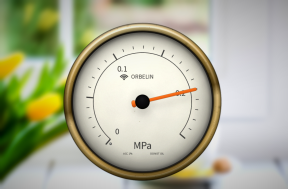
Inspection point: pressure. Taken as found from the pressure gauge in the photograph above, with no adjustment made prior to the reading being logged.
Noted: 0.2 MPa
